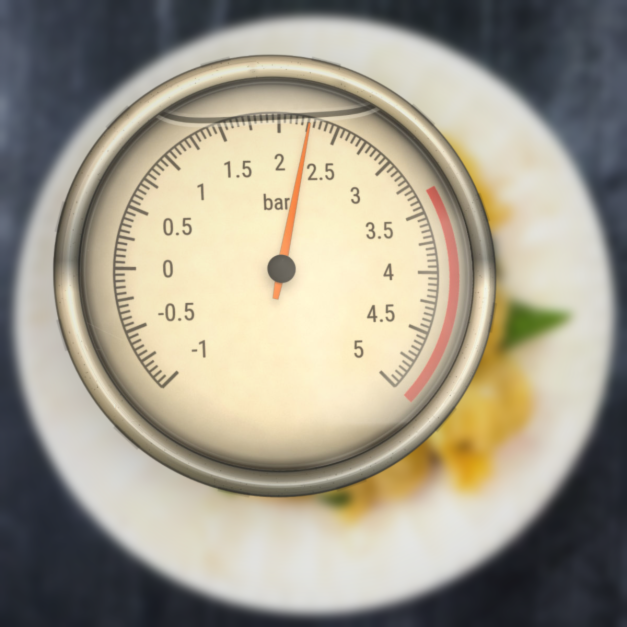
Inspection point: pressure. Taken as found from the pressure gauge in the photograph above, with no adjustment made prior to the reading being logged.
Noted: 2.25 bar
